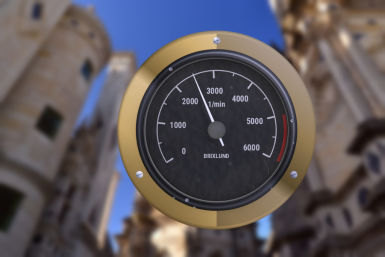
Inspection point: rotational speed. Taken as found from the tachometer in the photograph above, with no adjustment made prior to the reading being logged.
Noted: 2500 rpm
